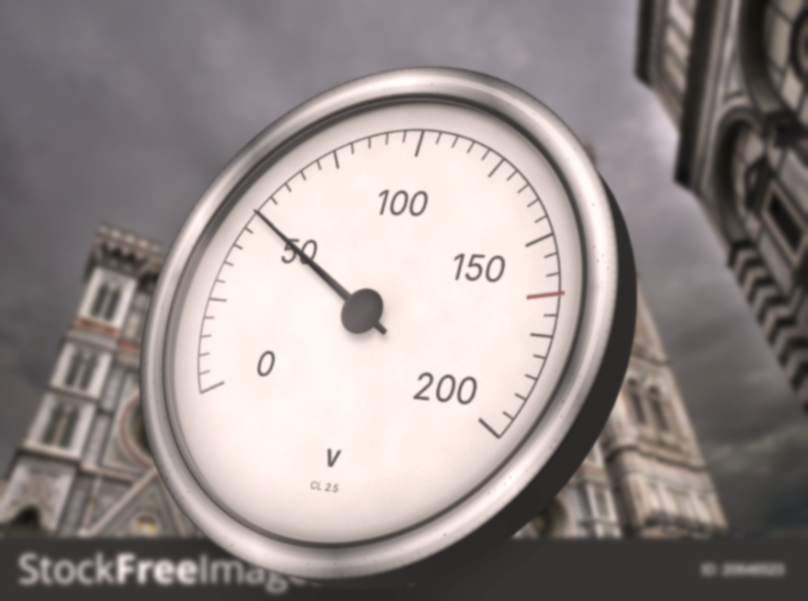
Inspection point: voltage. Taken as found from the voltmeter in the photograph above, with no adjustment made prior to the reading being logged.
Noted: 50 V
